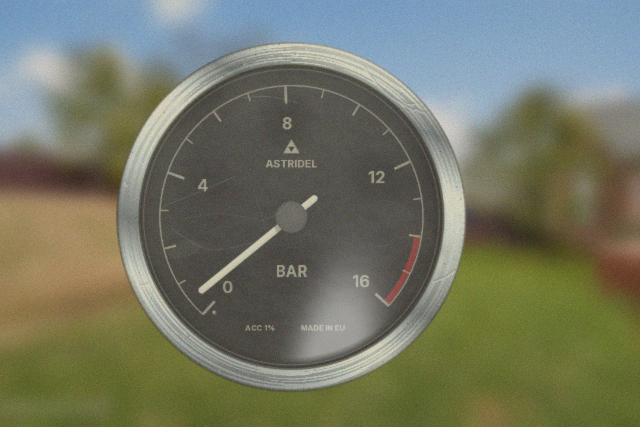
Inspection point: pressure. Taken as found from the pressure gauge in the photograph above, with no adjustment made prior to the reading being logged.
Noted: 0.5 bar
